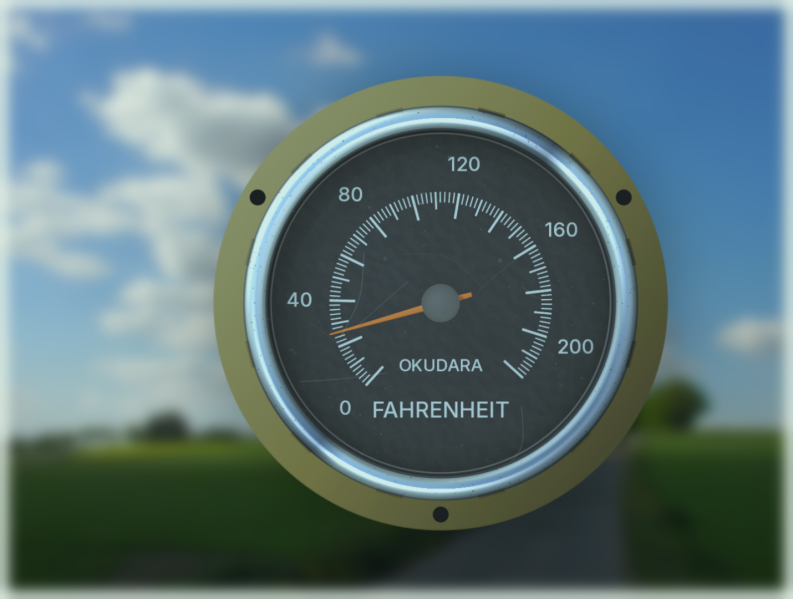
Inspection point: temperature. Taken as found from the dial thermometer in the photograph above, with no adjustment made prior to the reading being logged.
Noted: 26 °F
